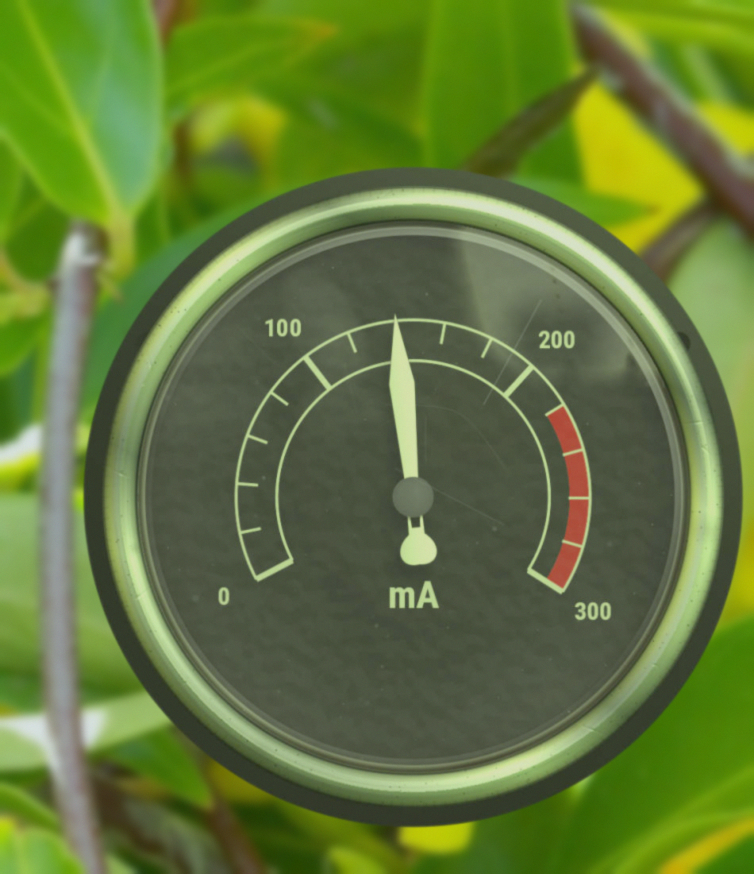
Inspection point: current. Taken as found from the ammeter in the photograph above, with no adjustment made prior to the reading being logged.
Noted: 140 mA
